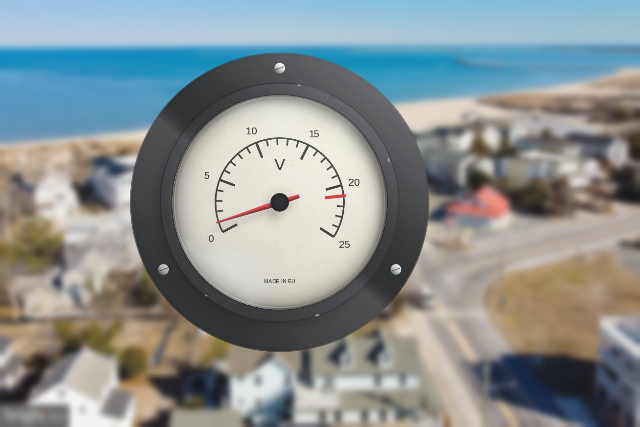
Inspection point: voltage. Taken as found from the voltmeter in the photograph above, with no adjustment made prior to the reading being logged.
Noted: 1 V
